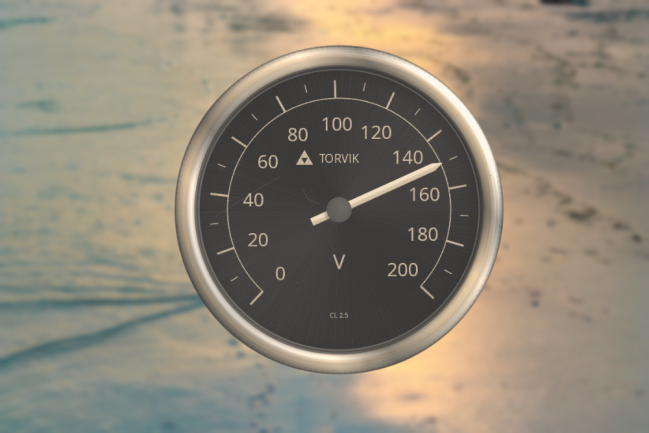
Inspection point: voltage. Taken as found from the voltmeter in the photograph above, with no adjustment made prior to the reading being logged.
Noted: 150 V
